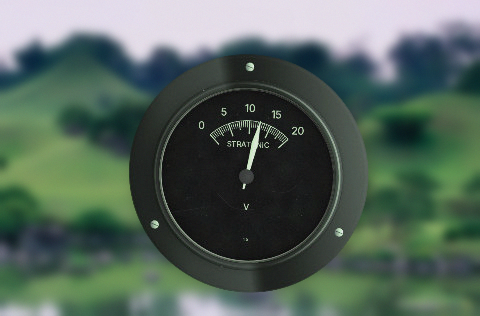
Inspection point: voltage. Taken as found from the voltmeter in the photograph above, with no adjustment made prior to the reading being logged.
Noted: 12.5 V
